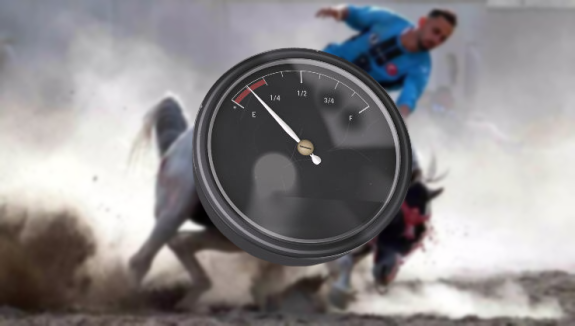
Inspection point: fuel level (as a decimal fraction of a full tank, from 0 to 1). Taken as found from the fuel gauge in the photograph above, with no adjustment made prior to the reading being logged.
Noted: 0.125
